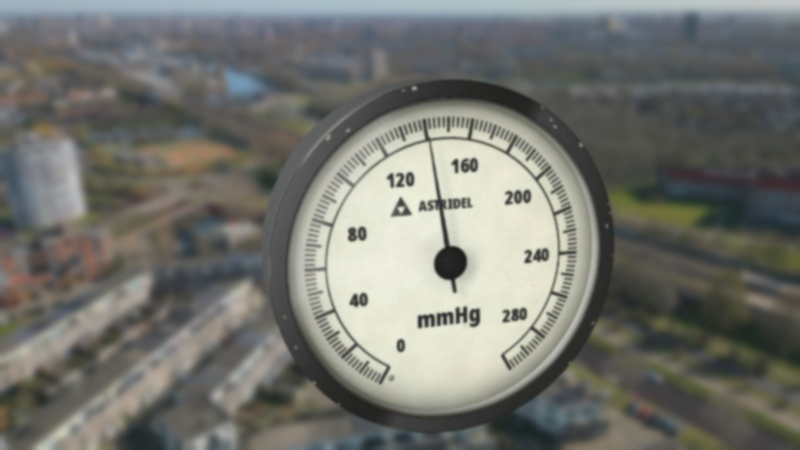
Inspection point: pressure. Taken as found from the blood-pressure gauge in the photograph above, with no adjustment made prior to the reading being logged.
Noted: 140 mmHg
